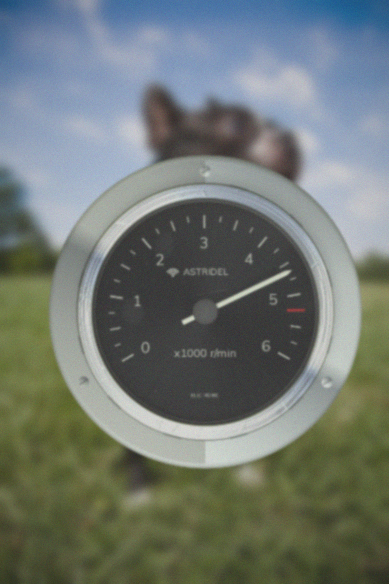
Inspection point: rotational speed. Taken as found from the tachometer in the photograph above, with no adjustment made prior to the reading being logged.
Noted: 4625 rpm
